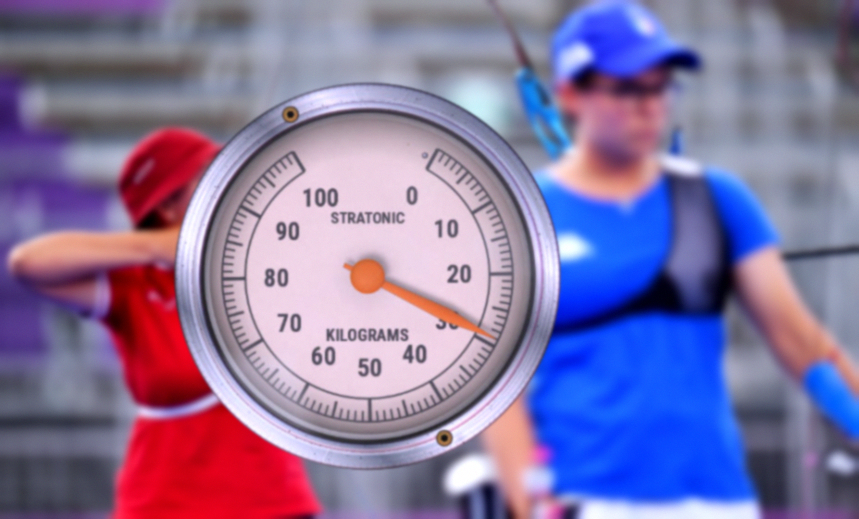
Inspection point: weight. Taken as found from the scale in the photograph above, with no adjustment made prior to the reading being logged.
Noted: 29 kg
